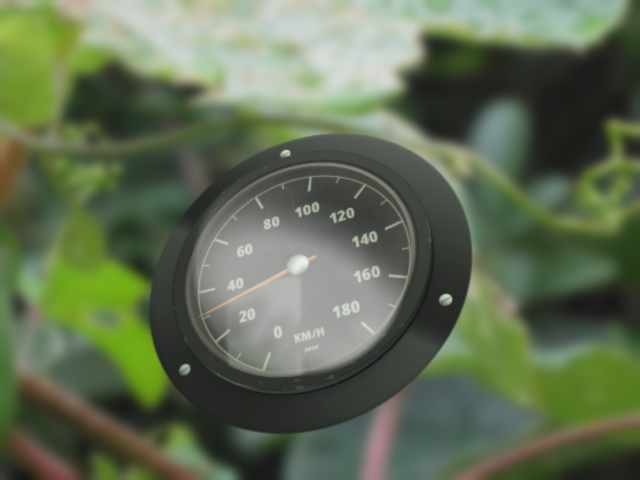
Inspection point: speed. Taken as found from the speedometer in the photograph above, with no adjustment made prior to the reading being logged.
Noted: 30 km/h
